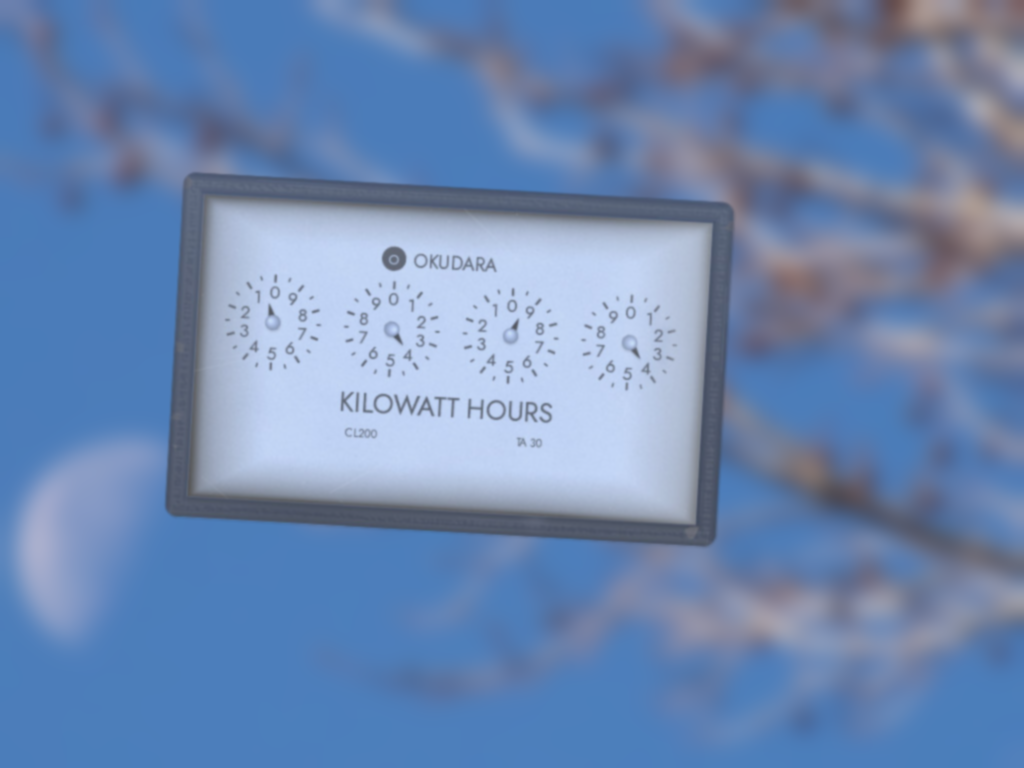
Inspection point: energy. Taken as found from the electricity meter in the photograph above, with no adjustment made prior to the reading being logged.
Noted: 394 kWh
